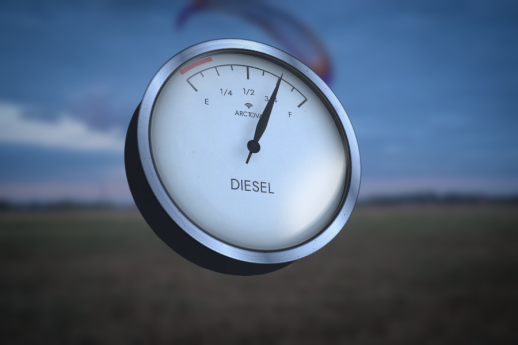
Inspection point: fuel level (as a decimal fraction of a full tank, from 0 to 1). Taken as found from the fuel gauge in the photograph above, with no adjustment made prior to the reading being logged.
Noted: 0.75
